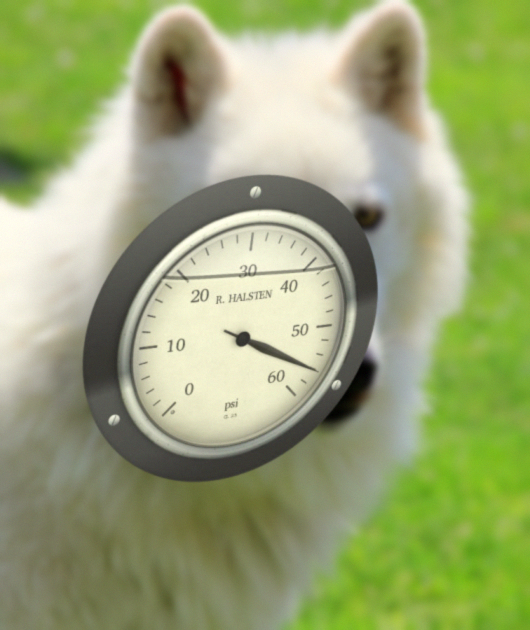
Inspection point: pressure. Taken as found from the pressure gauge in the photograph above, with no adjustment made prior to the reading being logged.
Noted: 56 psi
